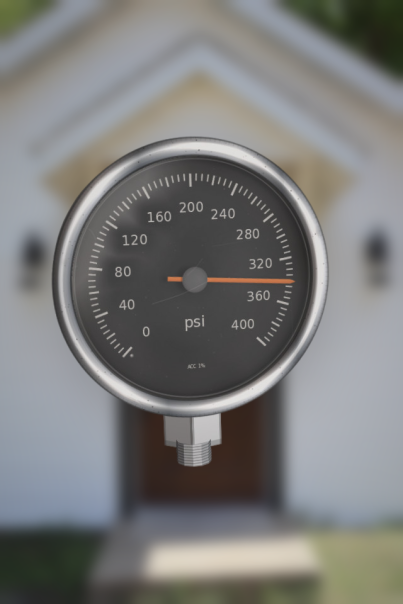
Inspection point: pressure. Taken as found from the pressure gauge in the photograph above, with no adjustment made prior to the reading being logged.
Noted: 340 psi
